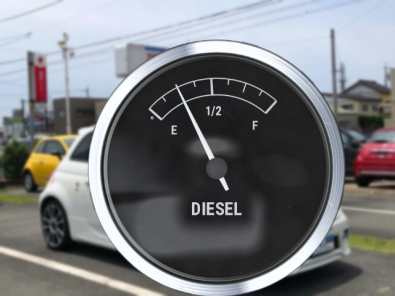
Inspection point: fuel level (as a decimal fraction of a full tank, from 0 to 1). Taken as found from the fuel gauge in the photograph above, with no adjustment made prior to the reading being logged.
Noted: 0.25
